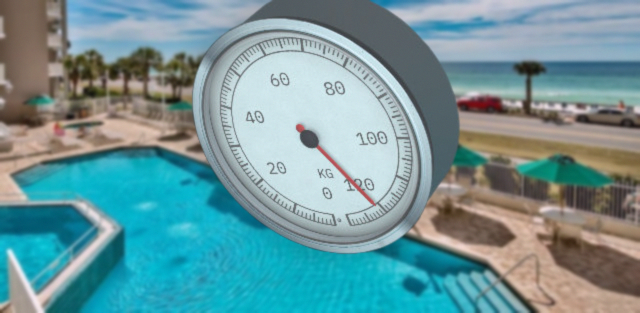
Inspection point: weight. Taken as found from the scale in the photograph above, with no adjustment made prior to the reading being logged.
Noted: 120 kg
